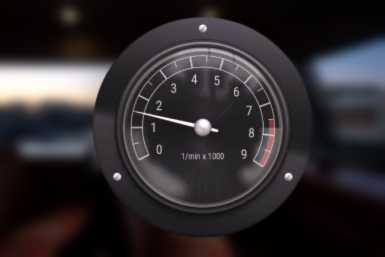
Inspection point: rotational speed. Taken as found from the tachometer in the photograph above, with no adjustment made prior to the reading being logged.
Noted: 1500 rpm
